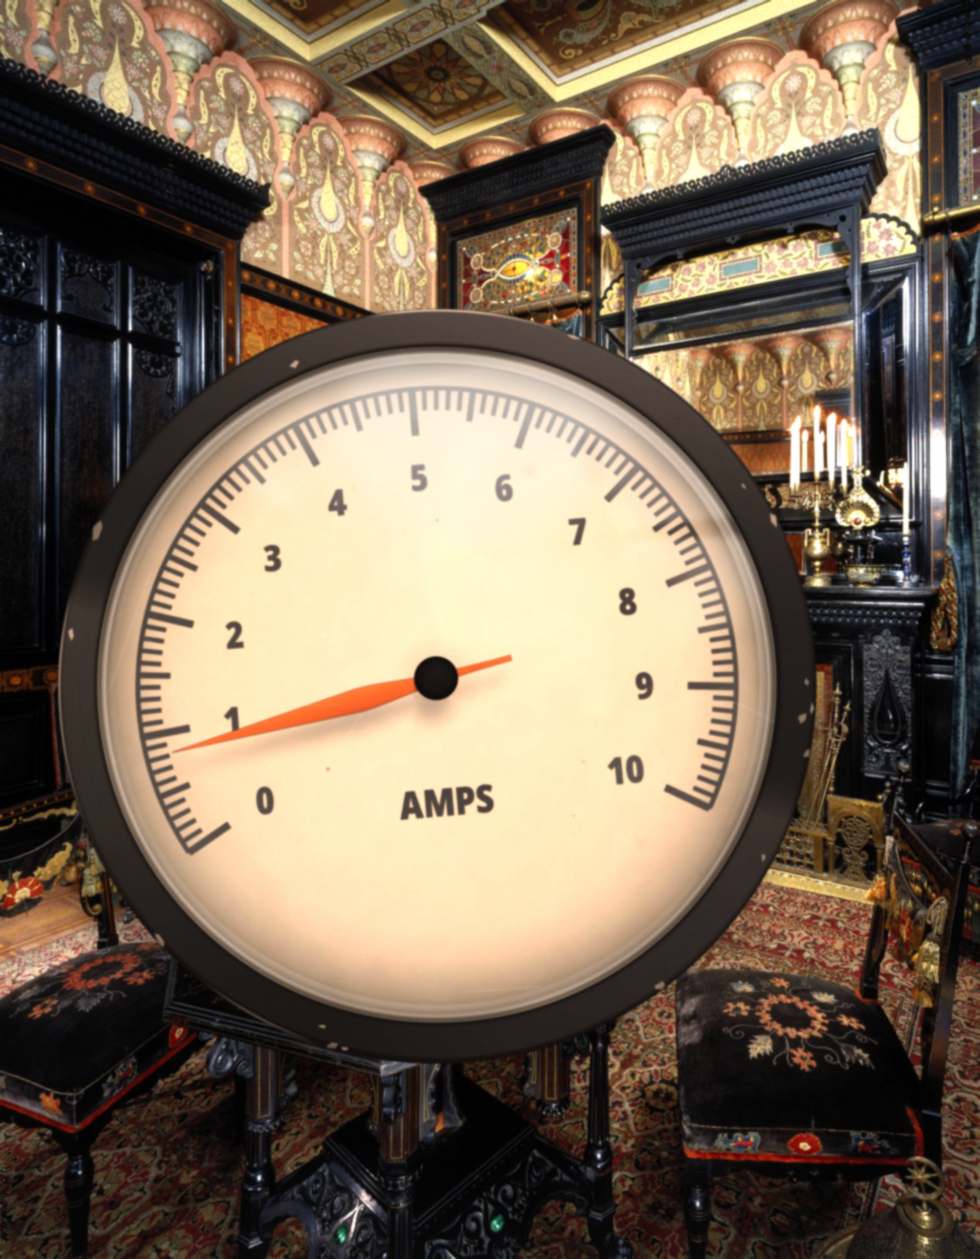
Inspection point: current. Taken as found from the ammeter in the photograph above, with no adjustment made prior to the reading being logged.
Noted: 0.8 A
